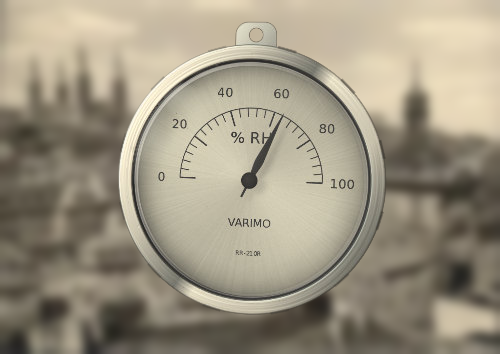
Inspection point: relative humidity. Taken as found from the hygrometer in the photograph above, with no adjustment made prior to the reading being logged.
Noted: 64 %
